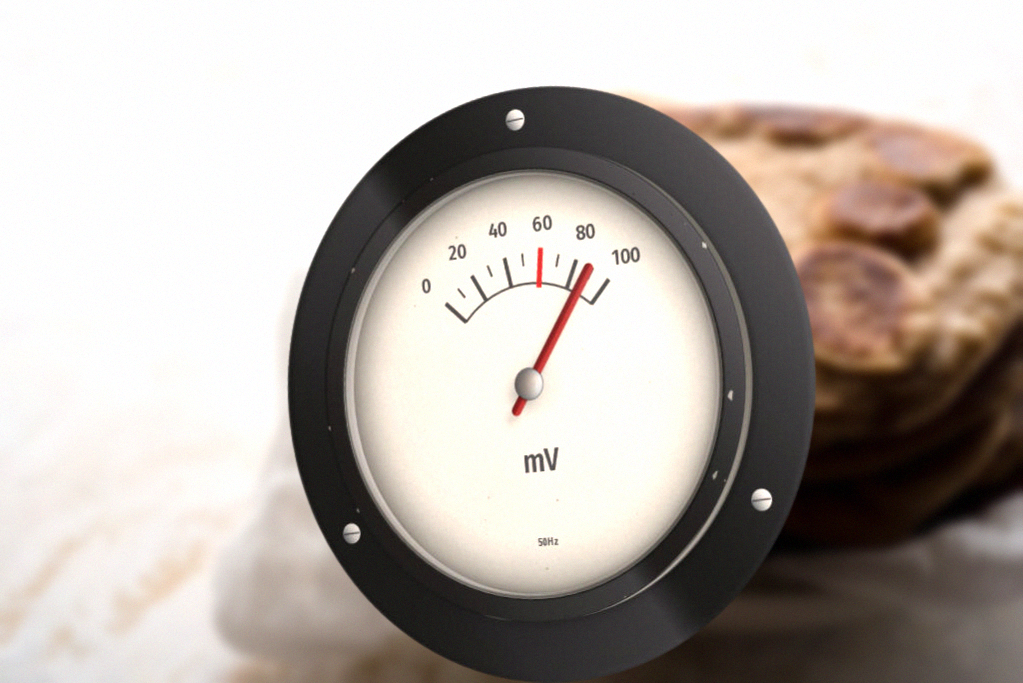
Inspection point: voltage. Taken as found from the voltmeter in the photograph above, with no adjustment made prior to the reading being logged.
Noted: 90 mV
